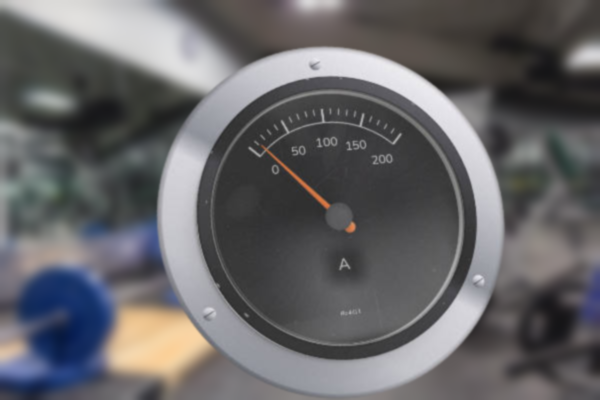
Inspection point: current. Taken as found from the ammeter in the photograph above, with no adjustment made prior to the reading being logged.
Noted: 10 A
